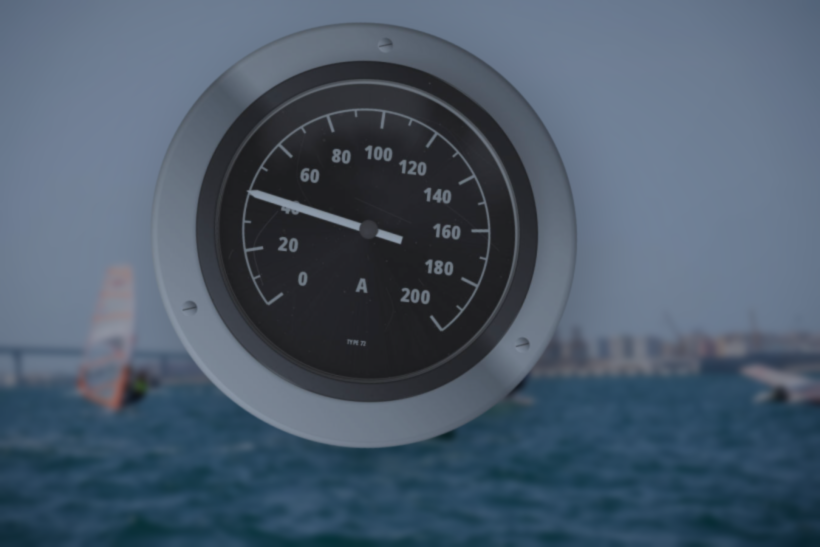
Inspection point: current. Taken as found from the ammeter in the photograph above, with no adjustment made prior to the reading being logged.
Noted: 40 A
